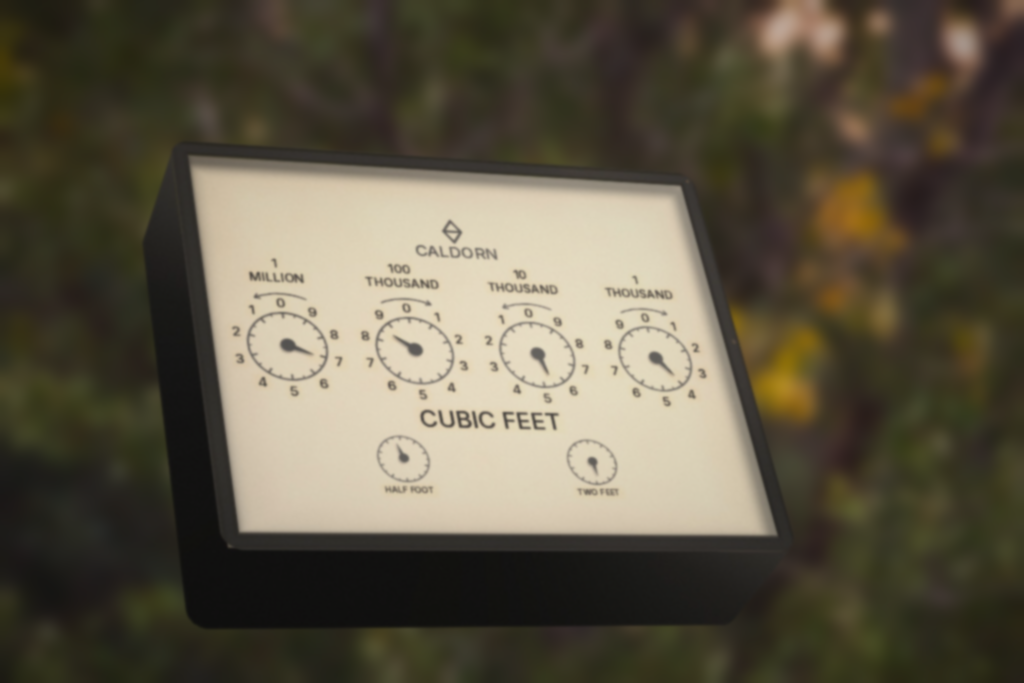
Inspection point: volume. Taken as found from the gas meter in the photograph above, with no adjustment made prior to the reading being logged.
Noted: 685400 ft³
